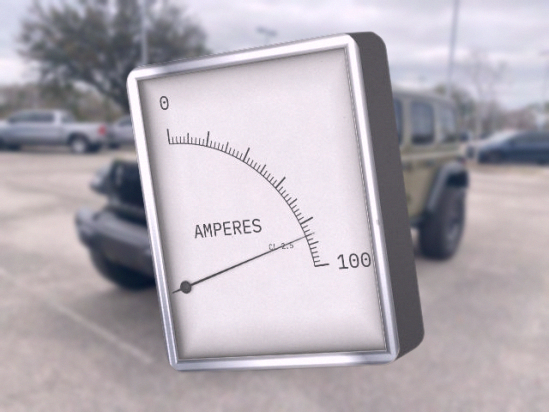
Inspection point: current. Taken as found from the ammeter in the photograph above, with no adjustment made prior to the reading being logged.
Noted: 86 A
